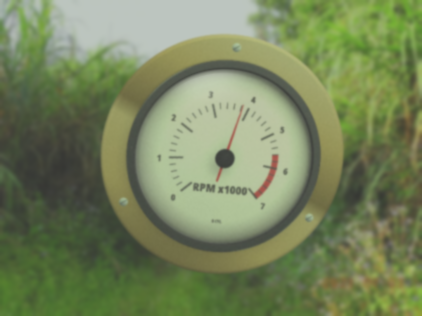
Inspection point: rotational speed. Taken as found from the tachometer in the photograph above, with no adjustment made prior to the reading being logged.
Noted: 3800 rpm
